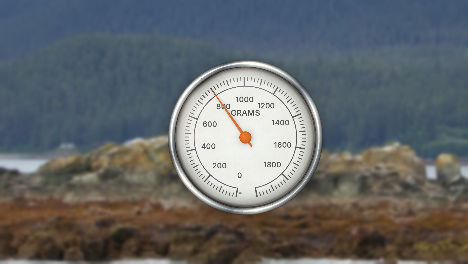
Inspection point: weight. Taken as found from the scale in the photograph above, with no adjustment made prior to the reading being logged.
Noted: 800 g
